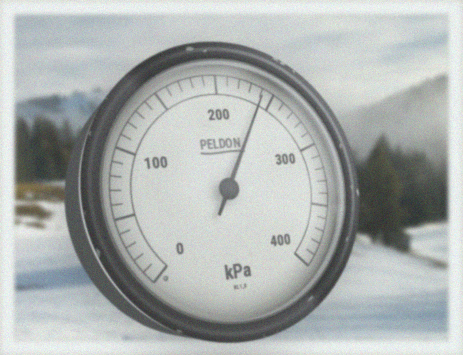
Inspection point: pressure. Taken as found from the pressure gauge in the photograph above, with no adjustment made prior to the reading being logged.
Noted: 240 kPa
